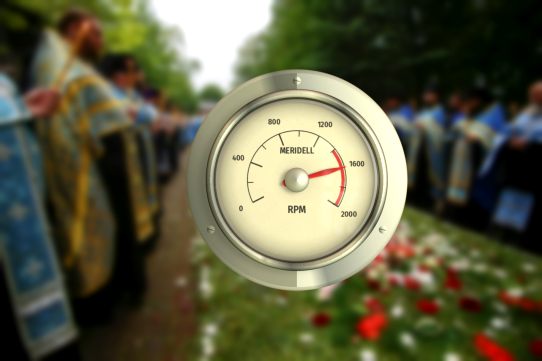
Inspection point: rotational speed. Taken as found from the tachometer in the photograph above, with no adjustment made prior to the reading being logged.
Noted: 1600 rpm
